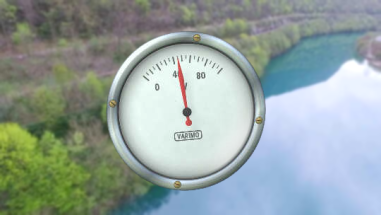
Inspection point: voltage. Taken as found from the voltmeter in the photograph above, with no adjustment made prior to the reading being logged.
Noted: 45 V
